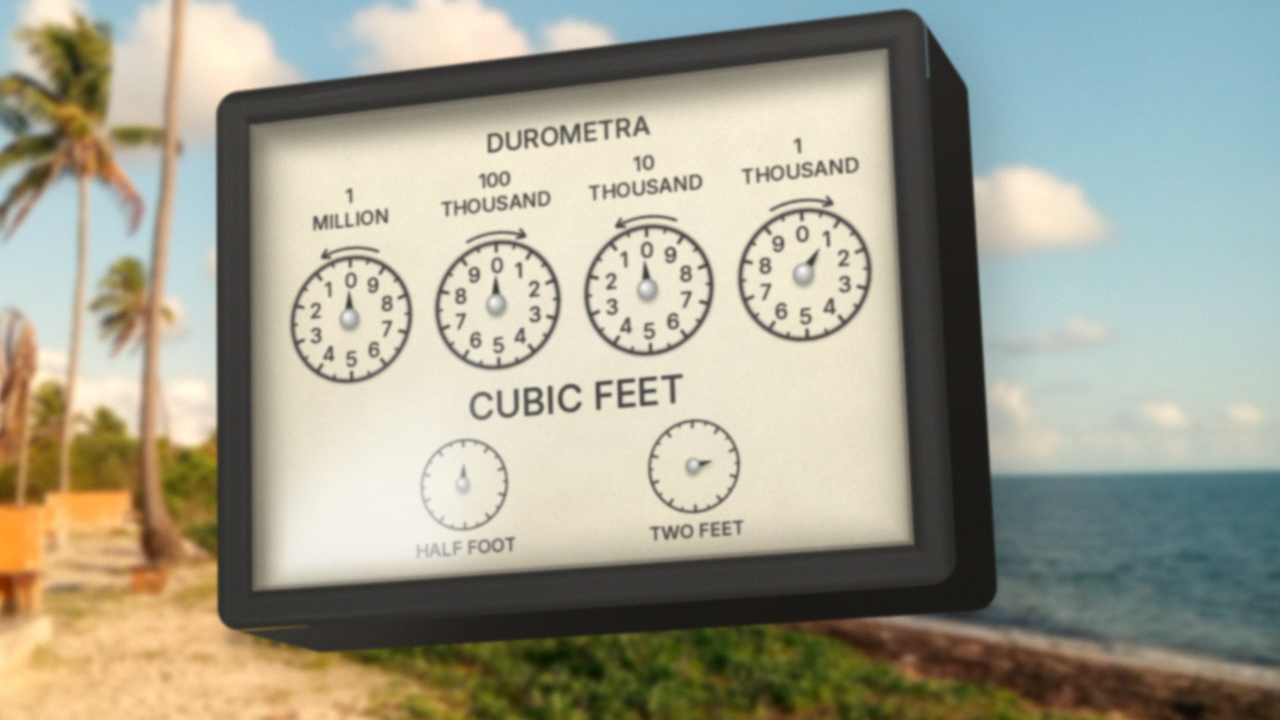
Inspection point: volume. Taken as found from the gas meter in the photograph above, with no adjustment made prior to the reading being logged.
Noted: 100 ft³
